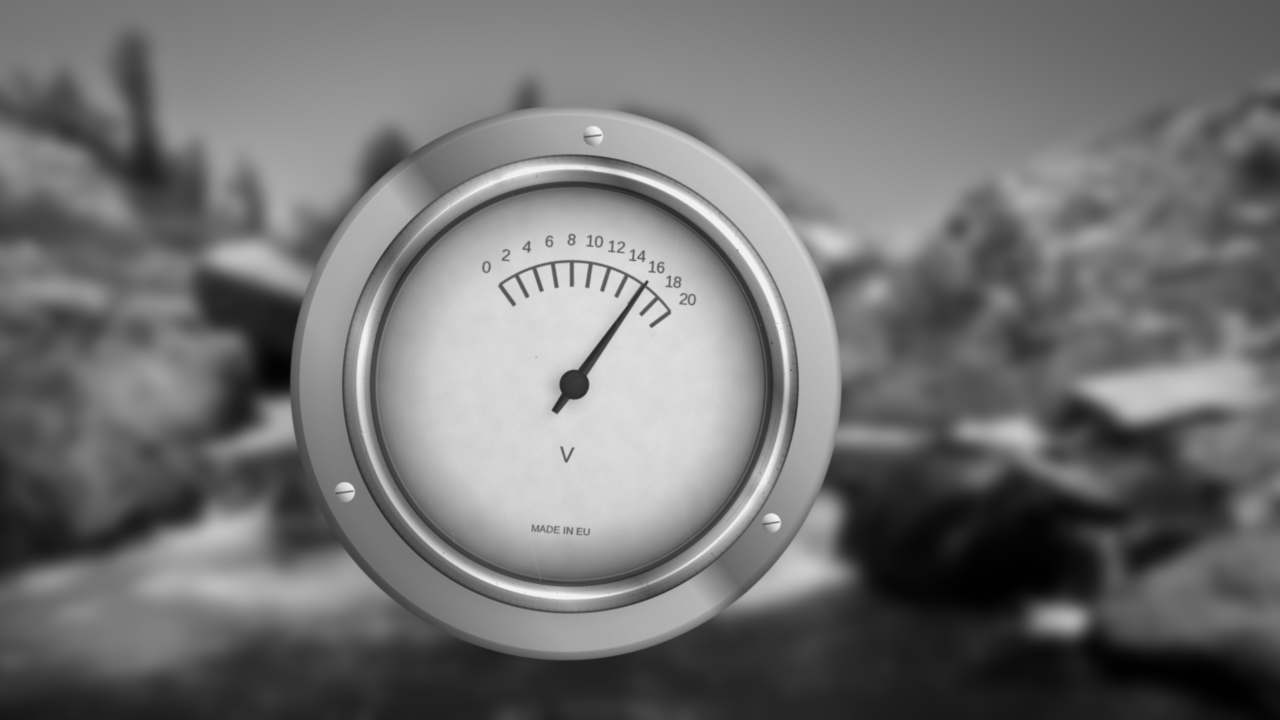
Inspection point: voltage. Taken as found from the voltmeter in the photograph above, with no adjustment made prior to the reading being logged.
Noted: 16 V
